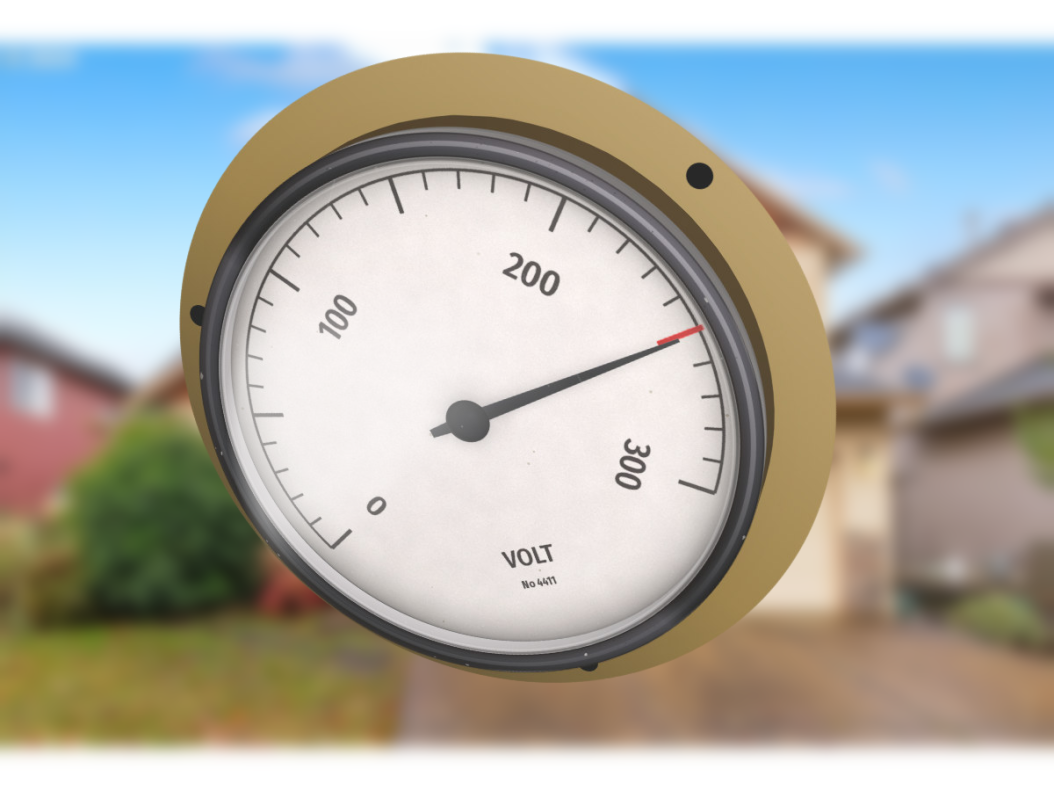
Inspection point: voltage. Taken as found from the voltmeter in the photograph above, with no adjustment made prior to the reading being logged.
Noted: 250 V
